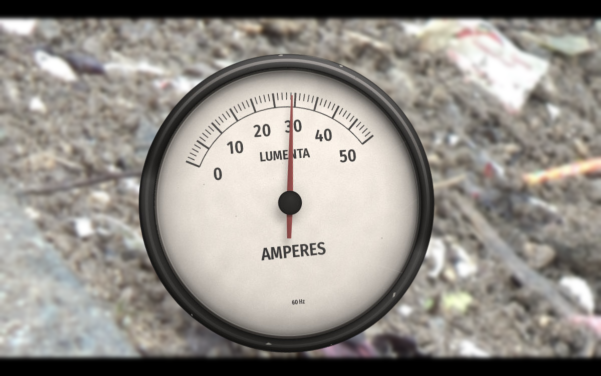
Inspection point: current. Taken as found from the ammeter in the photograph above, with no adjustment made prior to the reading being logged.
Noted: 29 A
